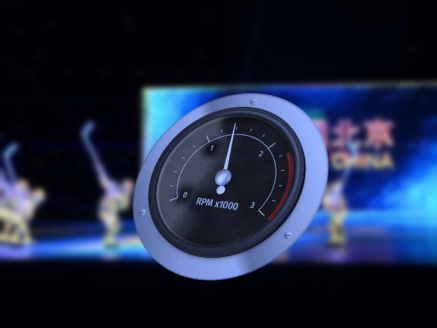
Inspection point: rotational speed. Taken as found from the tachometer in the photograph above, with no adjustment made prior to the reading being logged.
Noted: 1400 rpm
